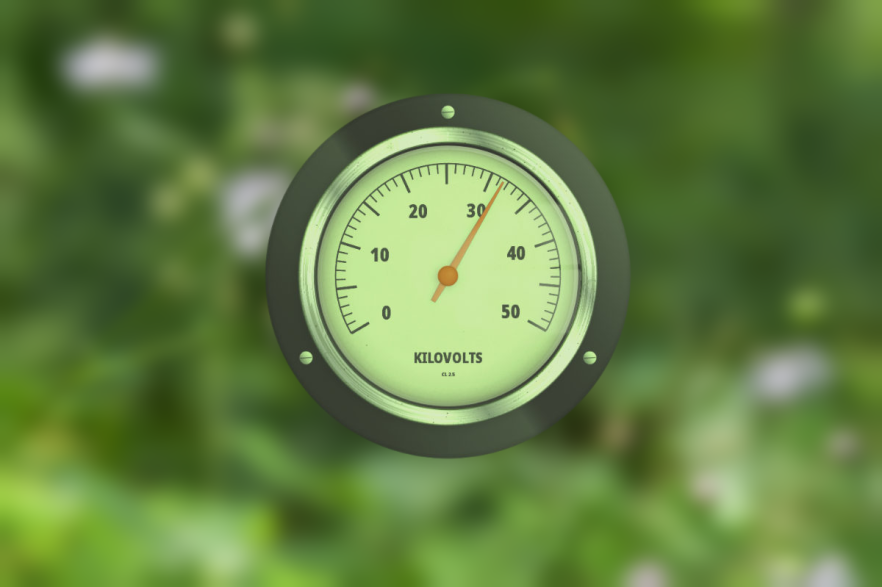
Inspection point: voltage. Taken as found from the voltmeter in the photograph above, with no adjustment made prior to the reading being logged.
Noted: 31.5 kV
